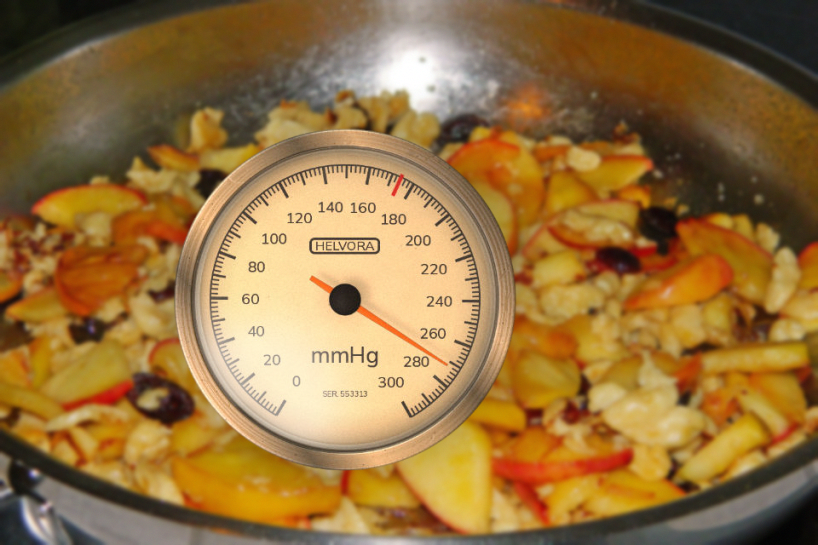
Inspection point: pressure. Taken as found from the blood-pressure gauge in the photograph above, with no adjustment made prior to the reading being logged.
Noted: 272 mmHg
